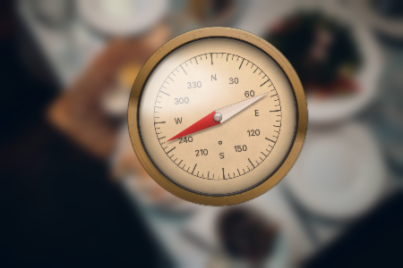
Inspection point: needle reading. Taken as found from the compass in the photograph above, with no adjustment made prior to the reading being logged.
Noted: 250 °
